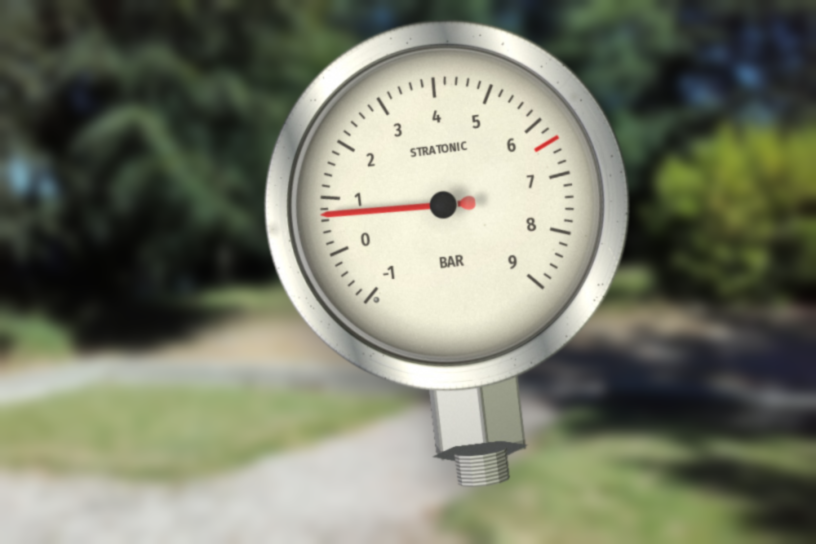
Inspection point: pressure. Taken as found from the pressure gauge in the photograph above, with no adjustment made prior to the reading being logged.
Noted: 0.7 bar
